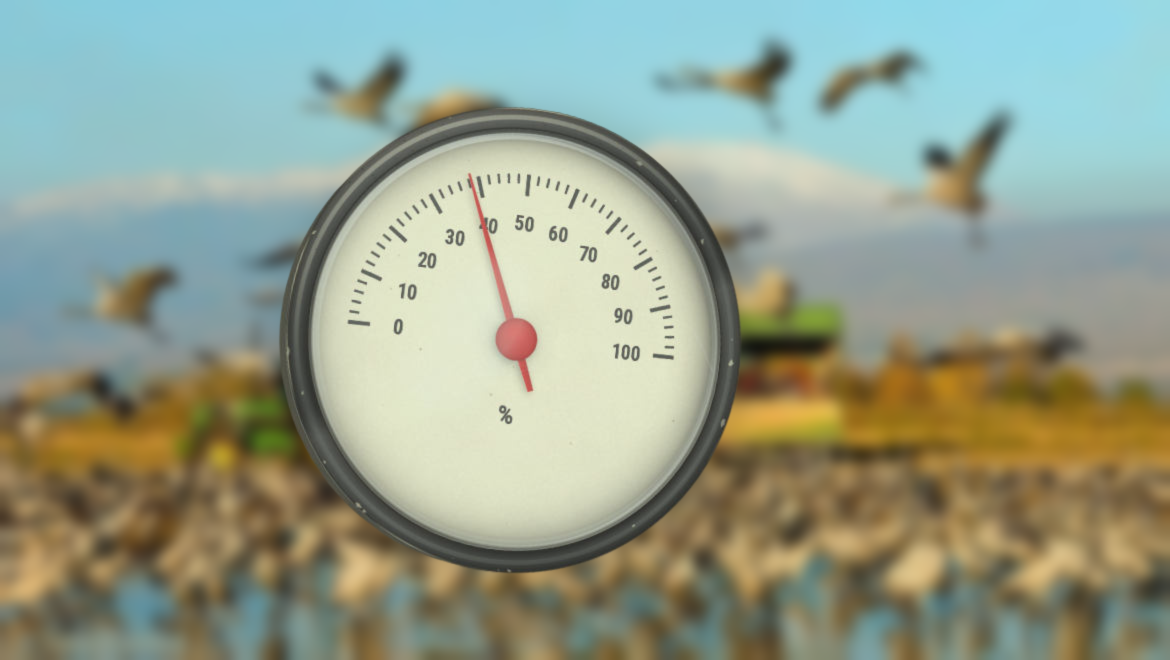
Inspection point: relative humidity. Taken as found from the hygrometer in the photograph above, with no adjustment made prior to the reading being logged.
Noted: 38 %
